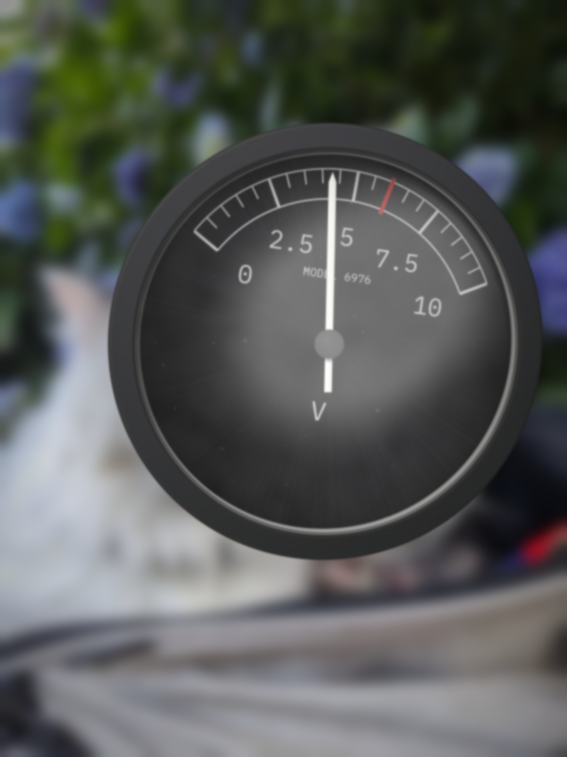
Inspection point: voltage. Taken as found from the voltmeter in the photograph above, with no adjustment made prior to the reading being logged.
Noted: 4.25 V
